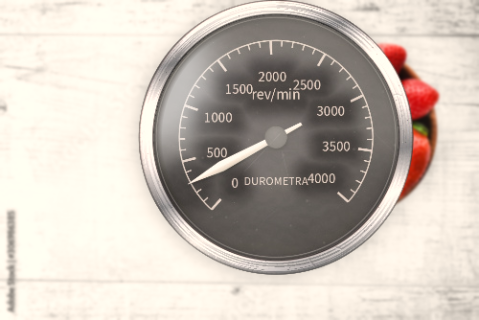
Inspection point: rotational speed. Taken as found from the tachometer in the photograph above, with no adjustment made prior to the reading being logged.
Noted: 300 rpm
